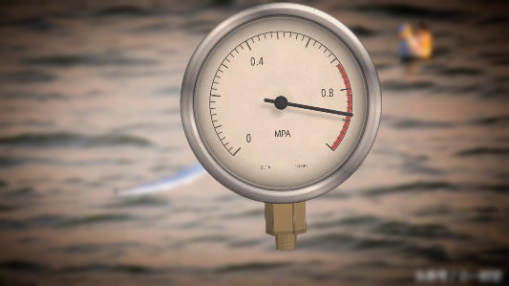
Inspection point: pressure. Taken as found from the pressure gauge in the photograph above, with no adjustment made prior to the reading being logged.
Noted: 0.88 MPa
